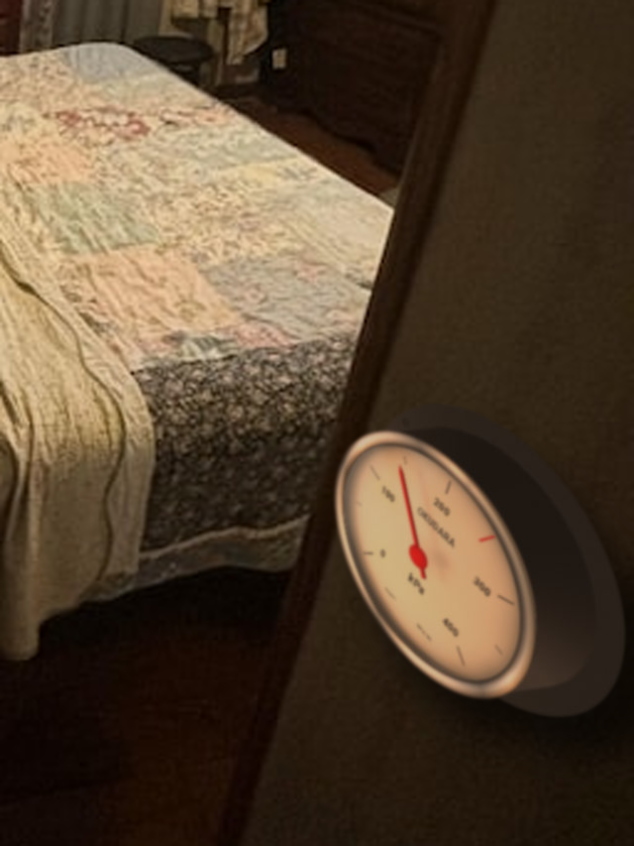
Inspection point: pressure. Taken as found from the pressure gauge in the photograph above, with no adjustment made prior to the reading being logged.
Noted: 150 kPa
